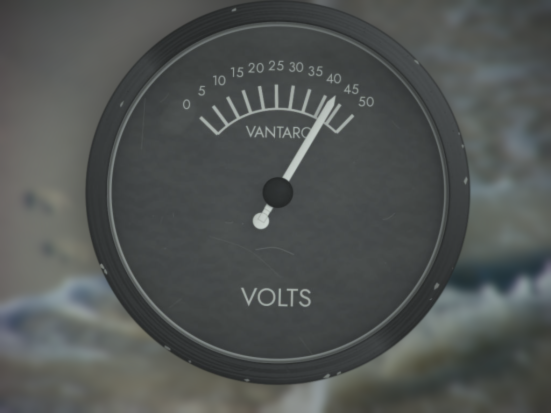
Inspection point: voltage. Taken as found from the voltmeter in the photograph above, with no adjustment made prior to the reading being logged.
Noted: 42.5 V
